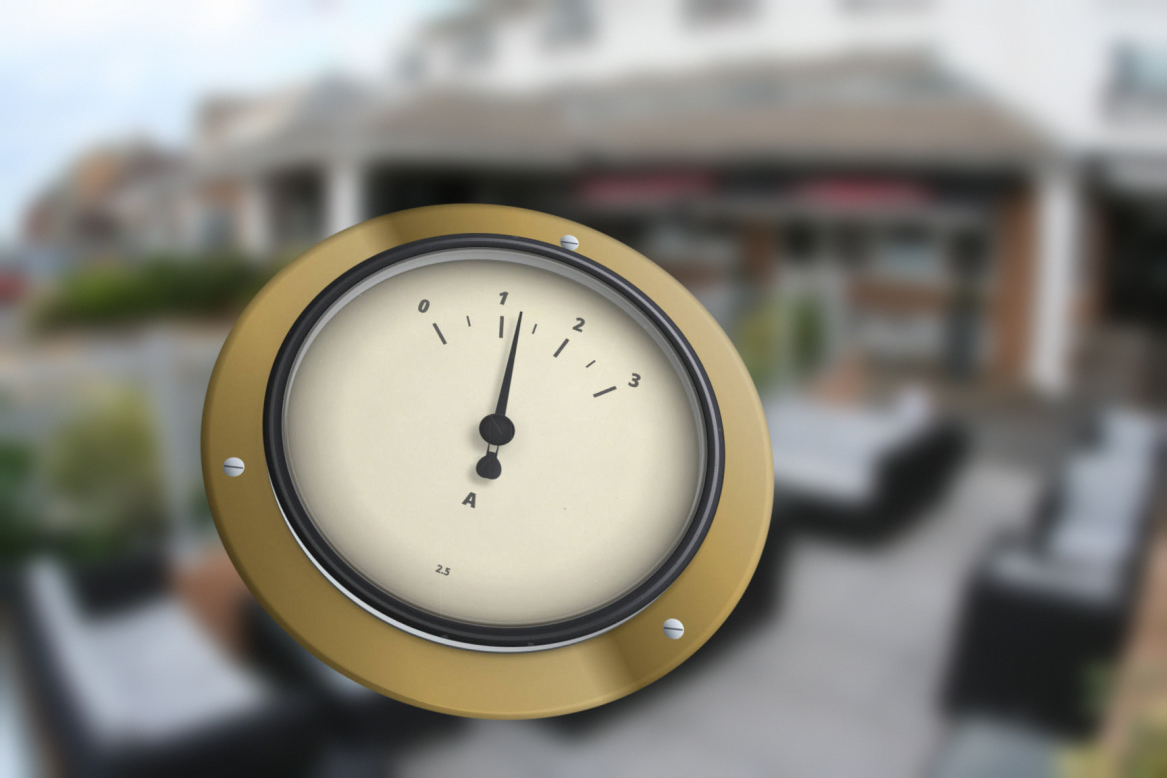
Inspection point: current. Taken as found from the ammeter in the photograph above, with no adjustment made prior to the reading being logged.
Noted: 1.25 A
